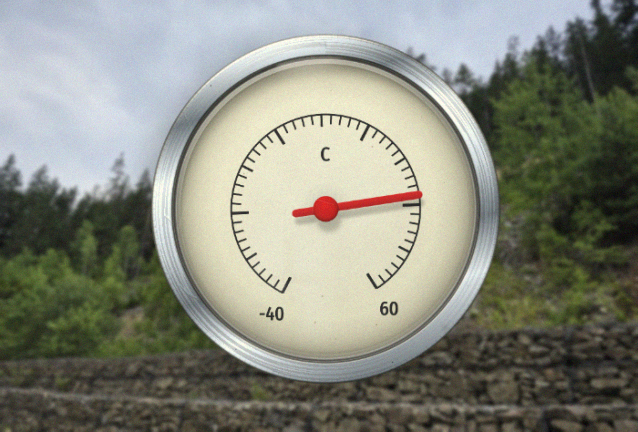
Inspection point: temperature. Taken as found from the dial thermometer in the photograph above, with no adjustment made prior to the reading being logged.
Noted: 38 °C
